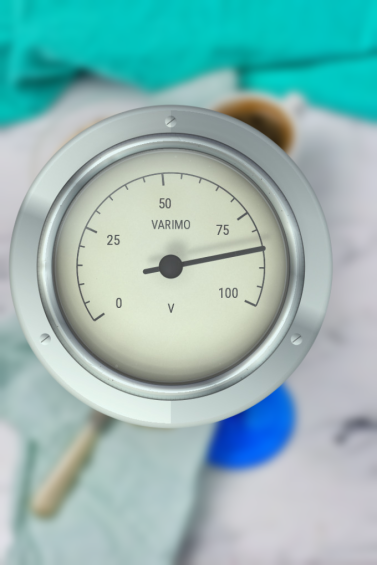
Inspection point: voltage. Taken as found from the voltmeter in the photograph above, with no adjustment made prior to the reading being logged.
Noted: 85 V
